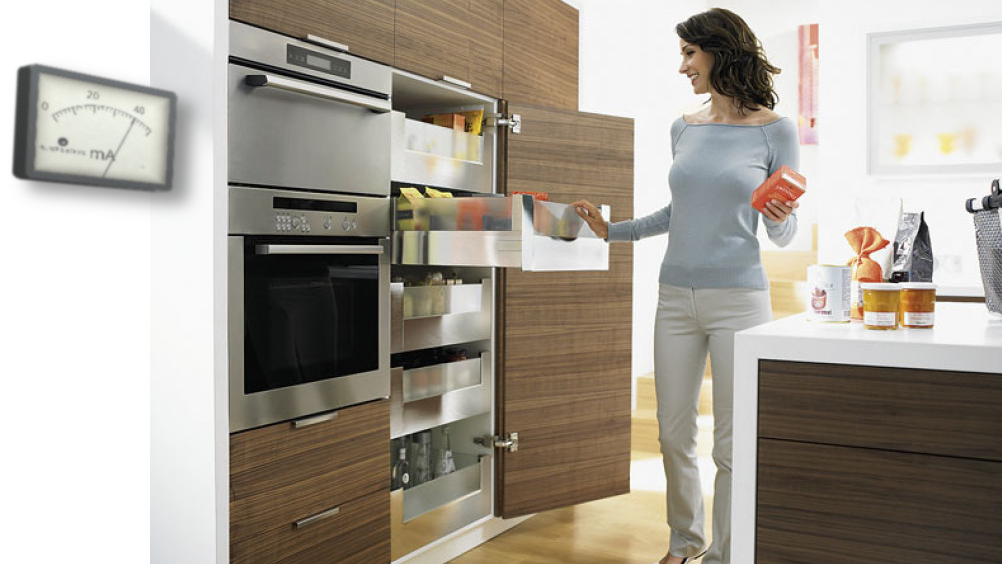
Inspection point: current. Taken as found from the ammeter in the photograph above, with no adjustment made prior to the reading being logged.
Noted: 40 mA
